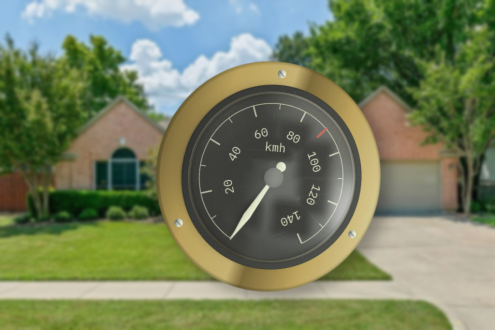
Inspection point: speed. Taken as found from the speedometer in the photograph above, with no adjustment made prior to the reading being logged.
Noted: 0 km/h
